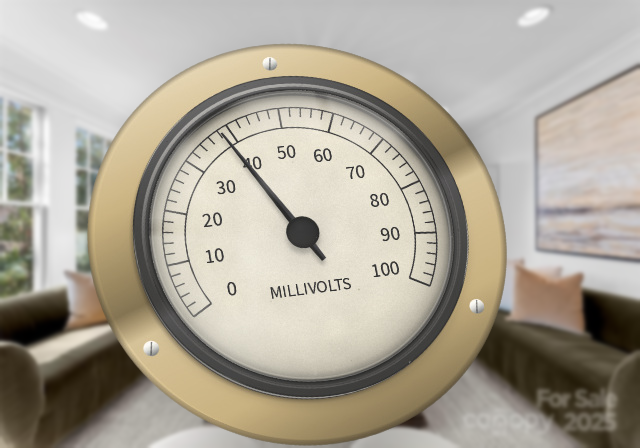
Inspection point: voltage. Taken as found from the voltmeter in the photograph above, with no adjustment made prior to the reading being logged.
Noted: 38 mV
